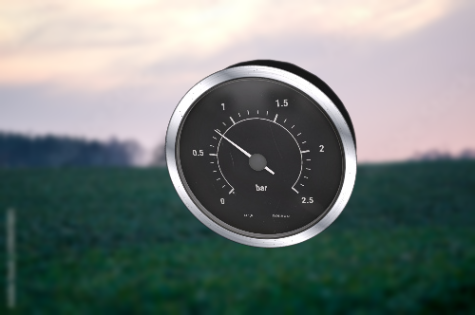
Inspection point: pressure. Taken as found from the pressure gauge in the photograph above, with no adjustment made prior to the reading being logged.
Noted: 0.8 bar
